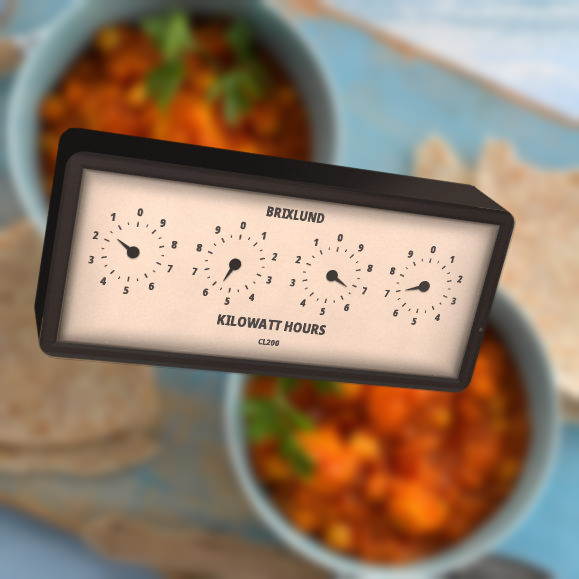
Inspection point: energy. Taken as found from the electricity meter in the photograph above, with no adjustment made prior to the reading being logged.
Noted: 1567 kWh
